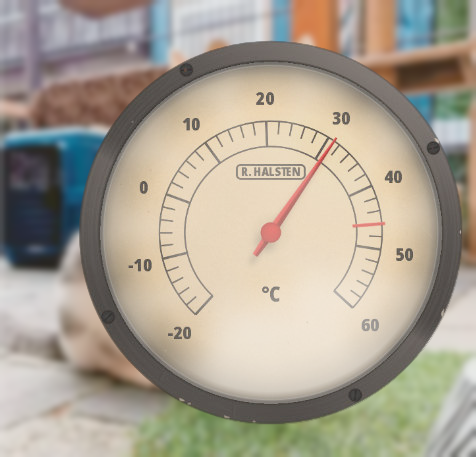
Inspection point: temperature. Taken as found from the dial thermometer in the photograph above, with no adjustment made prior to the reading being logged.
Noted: 31 °C
